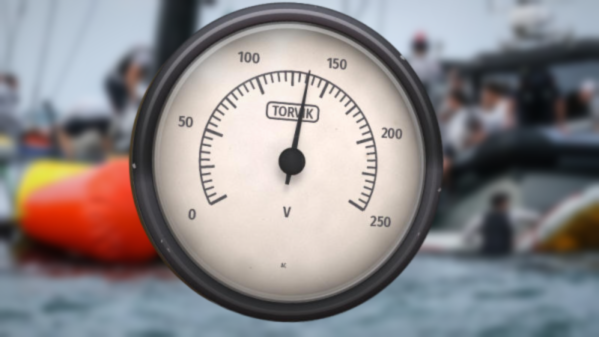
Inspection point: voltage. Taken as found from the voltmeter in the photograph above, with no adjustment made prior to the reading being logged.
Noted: 135 V
